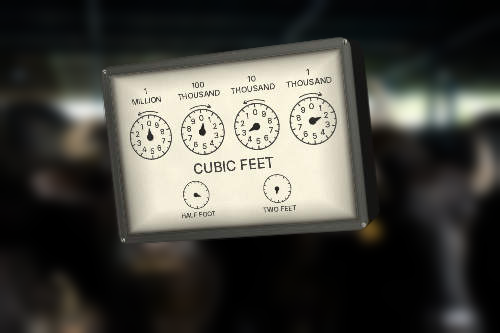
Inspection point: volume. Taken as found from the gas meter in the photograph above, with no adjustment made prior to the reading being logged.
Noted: 3200 ft³
